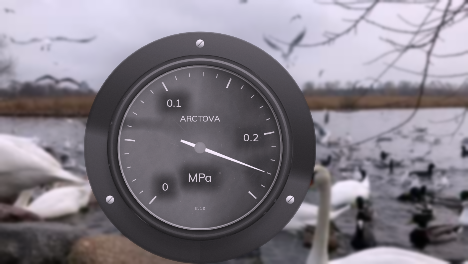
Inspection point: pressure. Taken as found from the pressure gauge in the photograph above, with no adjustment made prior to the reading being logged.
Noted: 0.23 MPa
